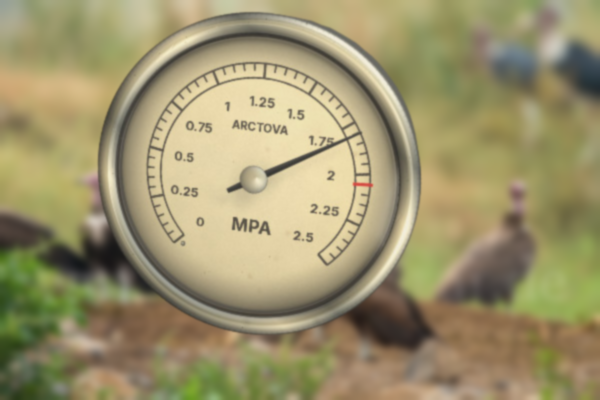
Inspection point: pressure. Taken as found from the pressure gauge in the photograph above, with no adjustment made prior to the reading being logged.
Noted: 1.8 MPa
